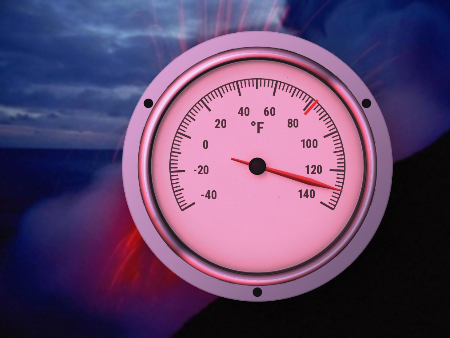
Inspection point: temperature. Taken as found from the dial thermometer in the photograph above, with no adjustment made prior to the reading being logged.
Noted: 130 °F
